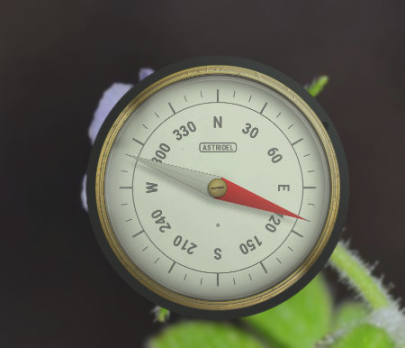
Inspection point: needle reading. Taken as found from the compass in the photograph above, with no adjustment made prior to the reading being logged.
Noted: 110 °
